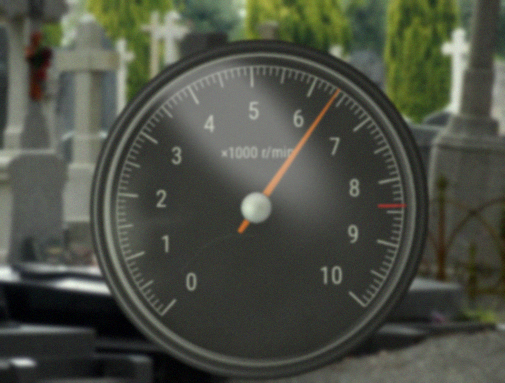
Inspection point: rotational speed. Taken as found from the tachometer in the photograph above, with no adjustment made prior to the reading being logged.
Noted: 6400 rpm
